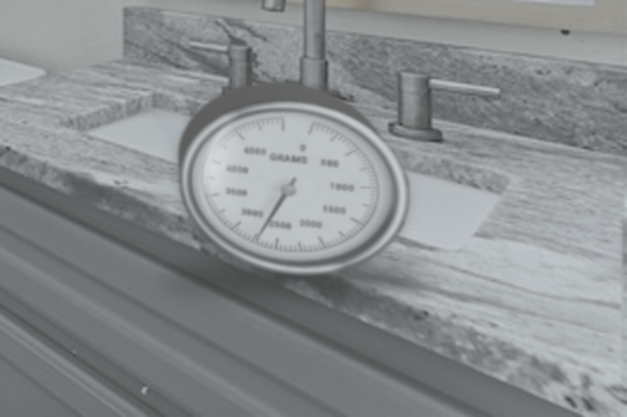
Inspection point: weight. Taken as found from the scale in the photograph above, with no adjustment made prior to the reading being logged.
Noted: 2750 g
